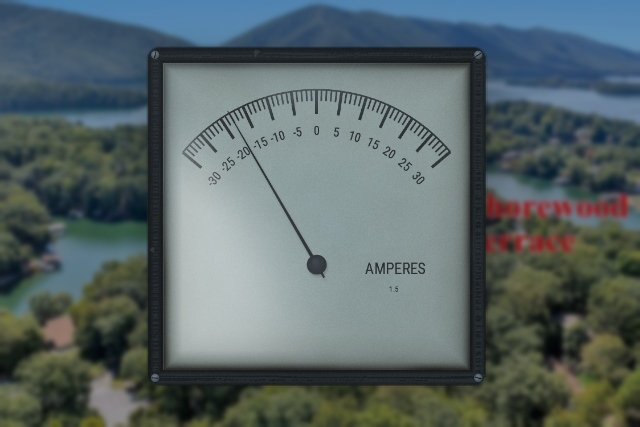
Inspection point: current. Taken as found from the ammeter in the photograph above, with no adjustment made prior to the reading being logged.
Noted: -18 A
